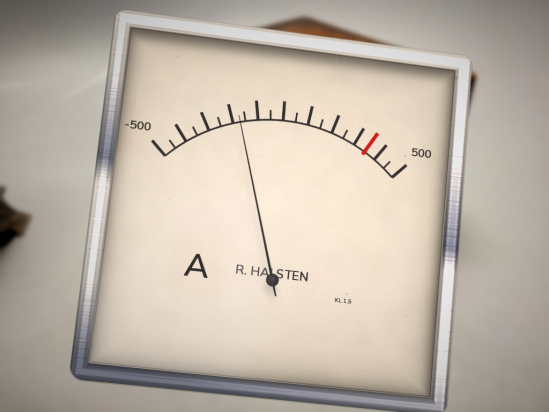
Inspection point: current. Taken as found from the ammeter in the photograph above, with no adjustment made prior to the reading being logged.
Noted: -175 A
